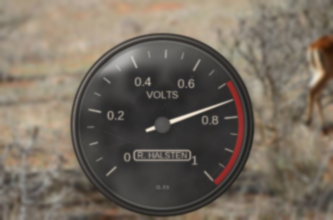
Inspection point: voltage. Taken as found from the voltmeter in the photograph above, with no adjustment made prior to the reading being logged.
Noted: 0.75 V
